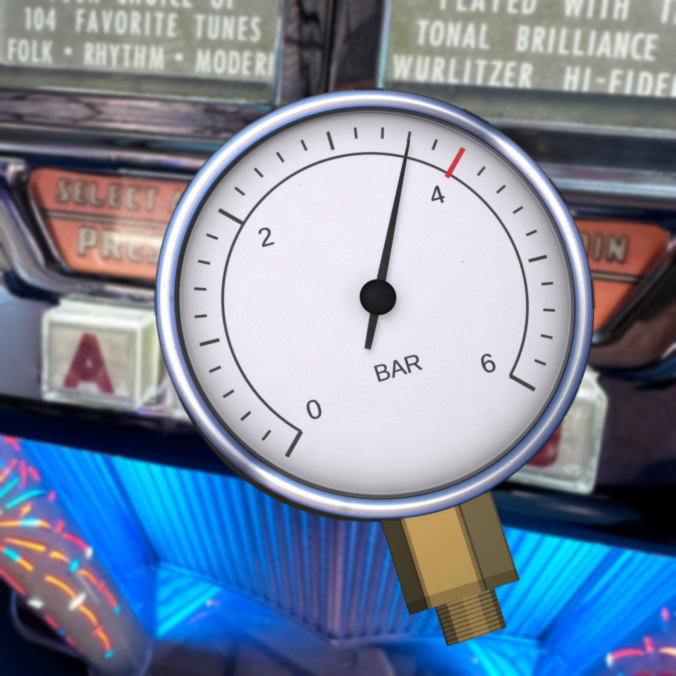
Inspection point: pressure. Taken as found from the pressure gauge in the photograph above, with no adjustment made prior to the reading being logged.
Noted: 3.6 bar
